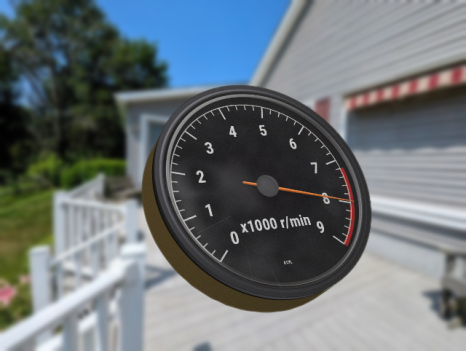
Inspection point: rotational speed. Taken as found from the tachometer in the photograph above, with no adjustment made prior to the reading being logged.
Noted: 8000 rpm
